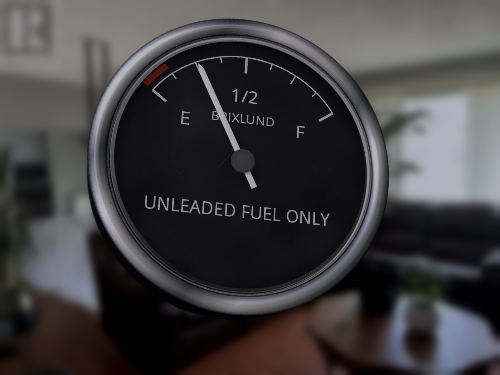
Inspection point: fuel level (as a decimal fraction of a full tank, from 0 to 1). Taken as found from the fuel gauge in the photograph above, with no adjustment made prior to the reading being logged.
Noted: 0.25
